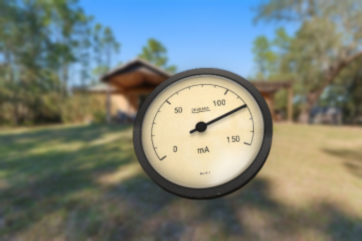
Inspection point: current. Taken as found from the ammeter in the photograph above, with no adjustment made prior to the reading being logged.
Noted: 120 mA
